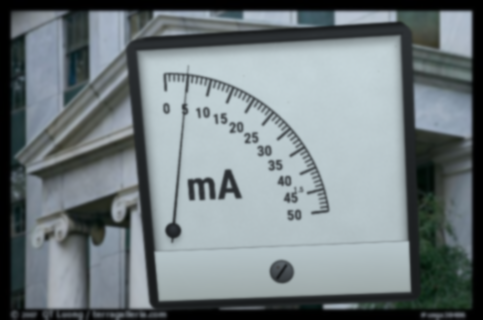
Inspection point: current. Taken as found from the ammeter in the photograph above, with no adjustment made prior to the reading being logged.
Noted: 5 mA
